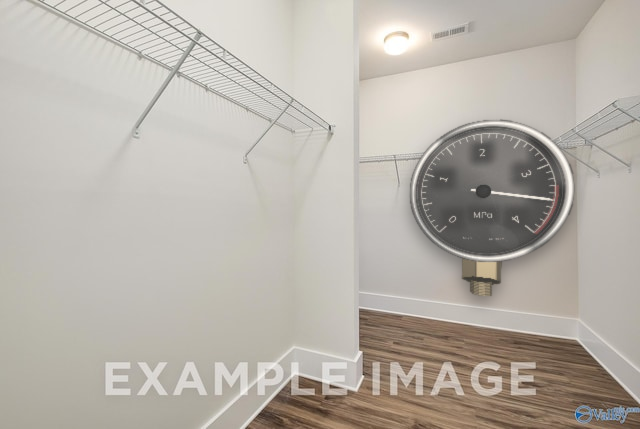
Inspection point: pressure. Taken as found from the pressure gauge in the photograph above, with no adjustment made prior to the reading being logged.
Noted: 3.5 MPa
